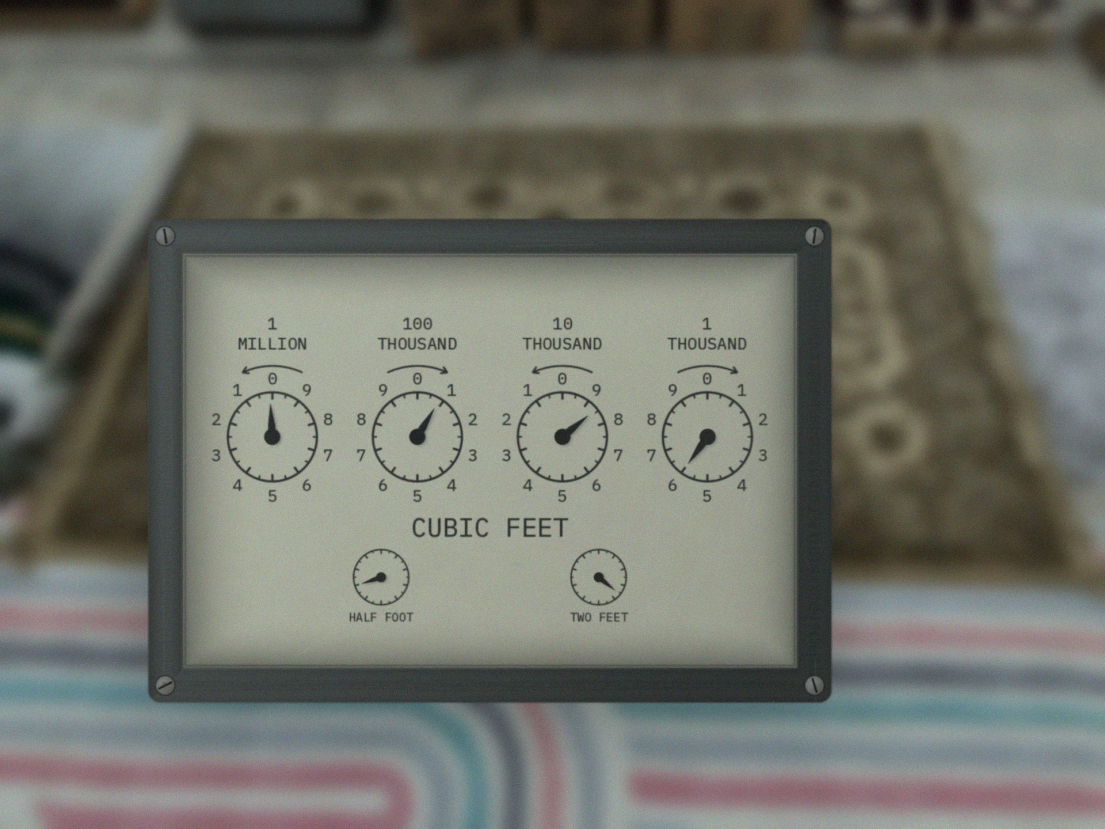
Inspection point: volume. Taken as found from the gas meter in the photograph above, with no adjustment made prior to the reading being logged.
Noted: 8600 ft³
